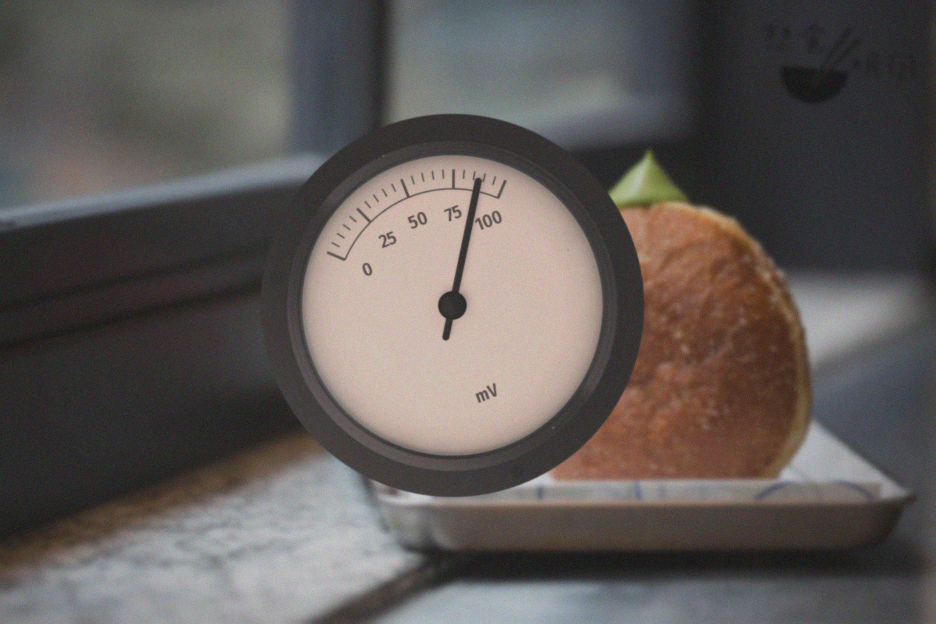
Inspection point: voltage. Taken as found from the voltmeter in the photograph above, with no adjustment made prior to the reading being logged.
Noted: 87.5 mV
